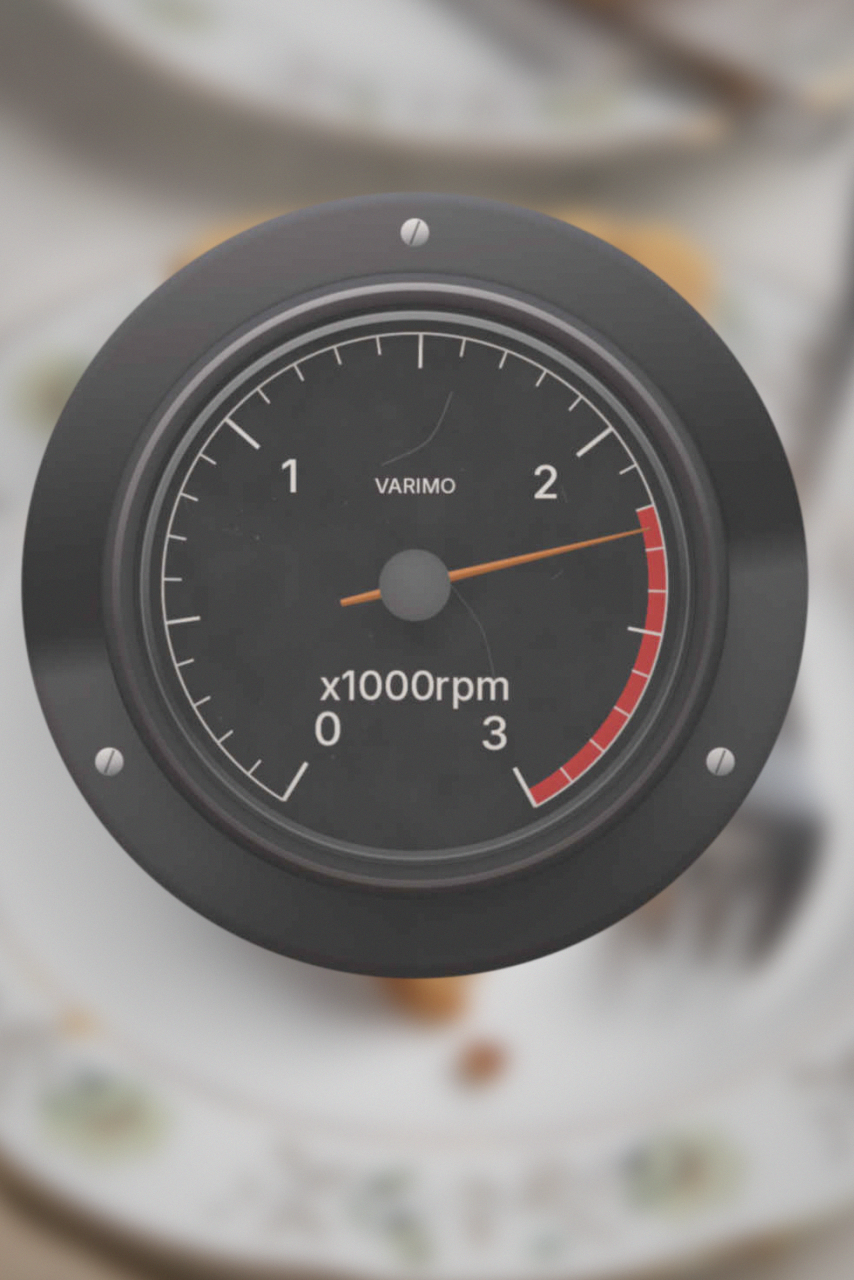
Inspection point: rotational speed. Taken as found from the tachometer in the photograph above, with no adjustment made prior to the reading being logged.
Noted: 2250 rpm
